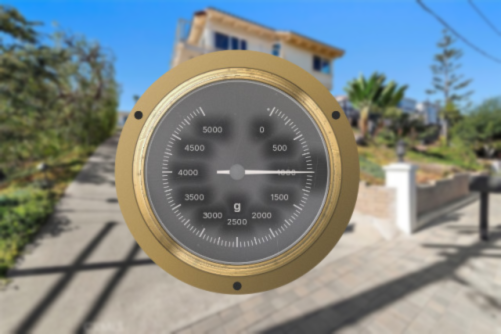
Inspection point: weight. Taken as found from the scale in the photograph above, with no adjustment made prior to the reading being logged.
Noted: 1000 g
